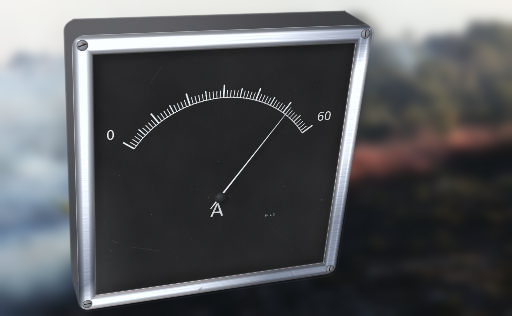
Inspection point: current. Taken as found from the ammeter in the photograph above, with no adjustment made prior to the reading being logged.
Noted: 50 A
